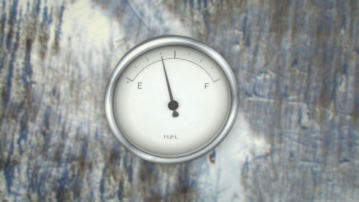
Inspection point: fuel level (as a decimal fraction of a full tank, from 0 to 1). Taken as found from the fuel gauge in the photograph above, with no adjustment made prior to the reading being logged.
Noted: 0.375
